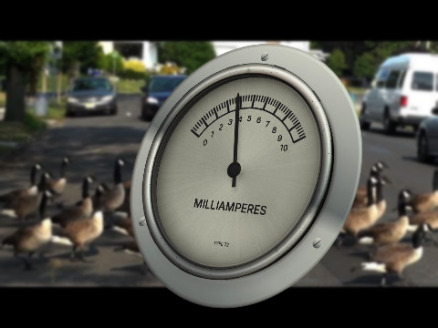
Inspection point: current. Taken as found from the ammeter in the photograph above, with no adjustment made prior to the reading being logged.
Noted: 4 mA
